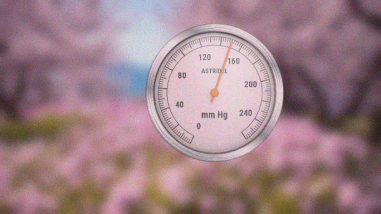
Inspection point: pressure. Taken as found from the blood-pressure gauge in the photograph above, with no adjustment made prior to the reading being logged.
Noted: 150 mmHg
